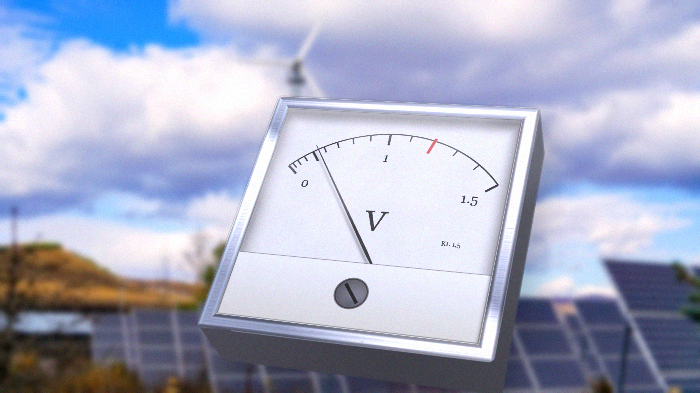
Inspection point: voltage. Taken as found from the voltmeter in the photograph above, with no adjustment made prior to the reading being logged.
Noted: 0.55 V
